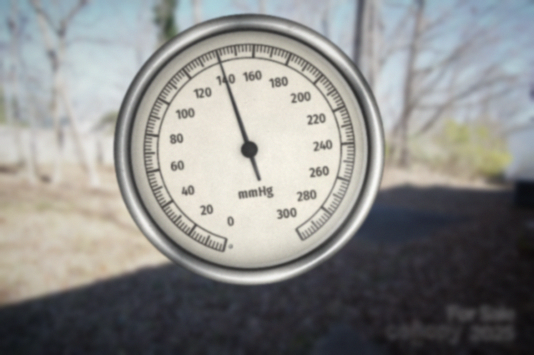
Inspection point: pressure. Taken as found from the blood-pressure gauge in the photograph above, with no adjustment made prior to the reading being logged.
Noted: 140 mmHg
